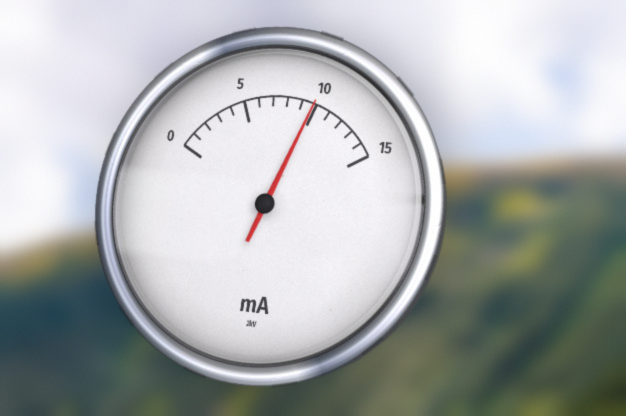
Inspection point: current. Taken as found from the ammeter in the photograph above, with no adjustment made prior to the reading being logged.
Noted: 10 mA
